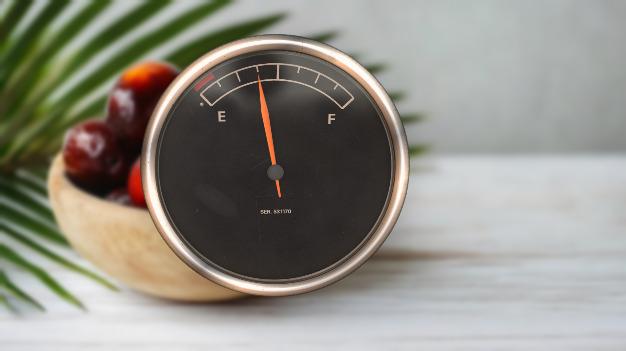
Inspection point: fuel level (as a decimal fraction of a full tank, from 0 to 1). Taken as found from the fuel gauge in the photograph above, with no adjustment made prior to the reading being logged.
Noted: 0.375
